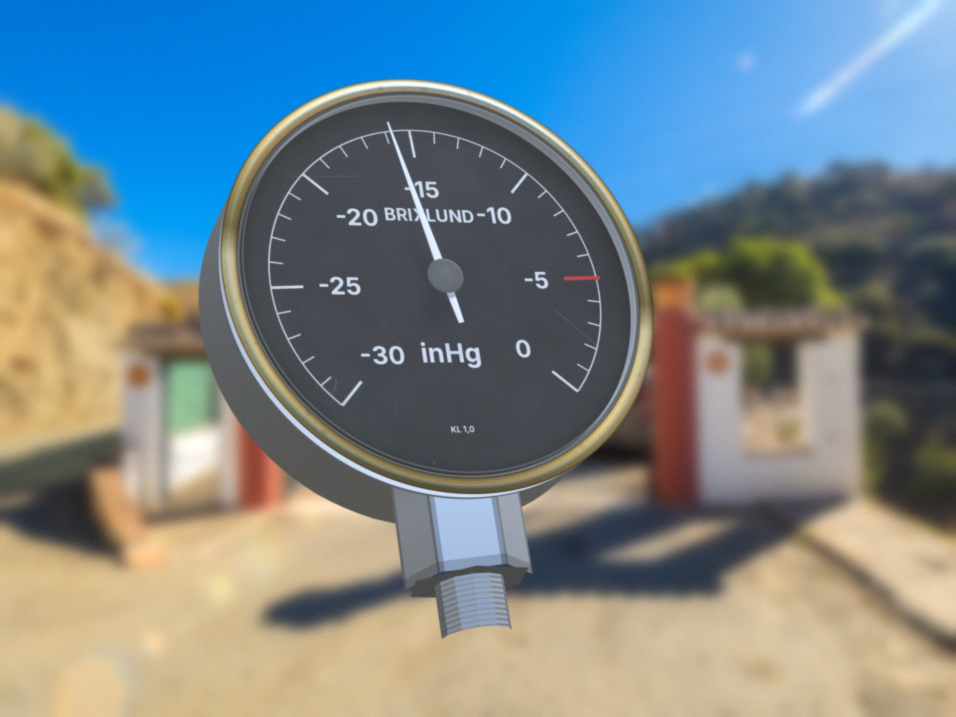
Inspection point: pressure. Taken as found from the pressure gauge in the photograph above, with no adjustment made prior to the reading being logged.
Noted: -16 inHg
